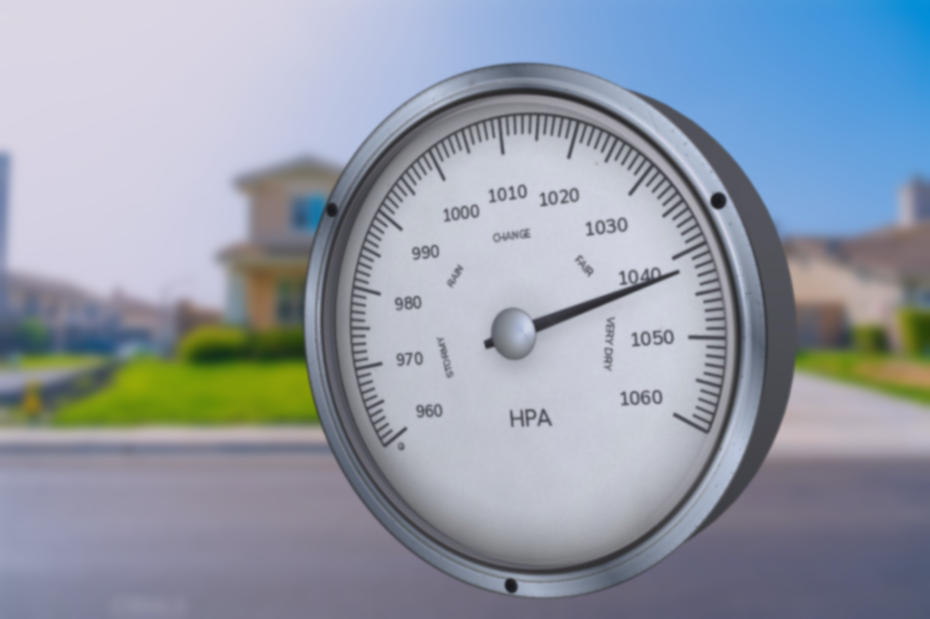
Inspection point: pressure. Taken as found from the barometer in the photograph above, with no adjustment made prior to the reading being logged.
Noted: 1042 hPa
